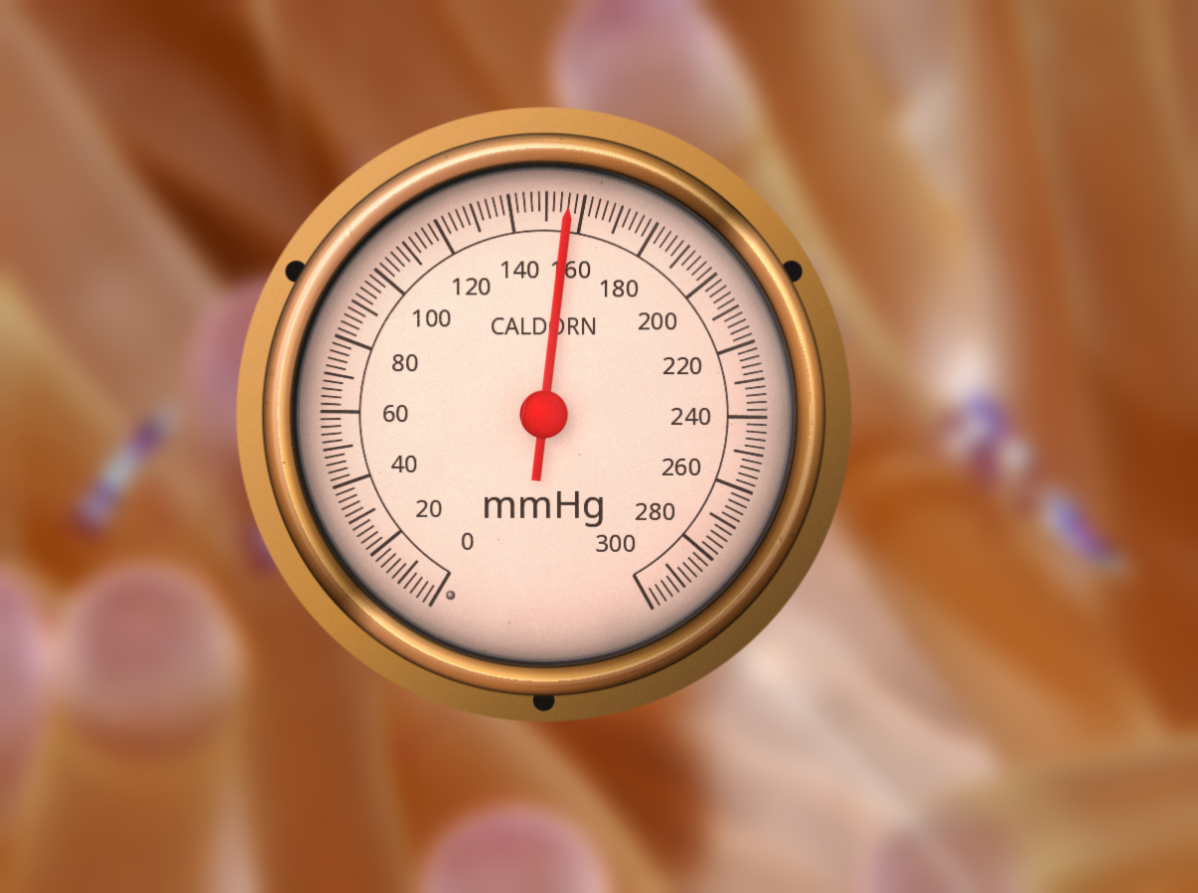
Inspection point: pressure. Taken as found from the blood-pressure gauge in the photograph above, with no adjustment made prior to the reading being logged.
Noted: 156 mmHg
